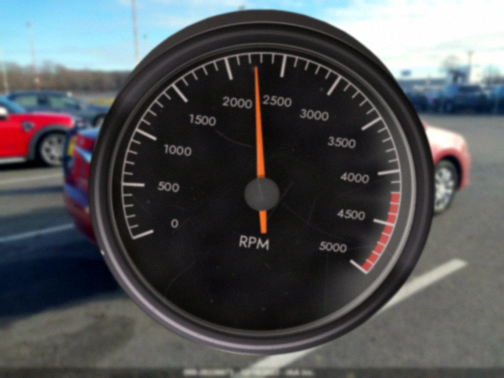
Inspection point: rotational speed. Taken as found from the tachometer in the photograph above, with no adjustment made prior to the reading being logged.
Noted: 2250 rpm
